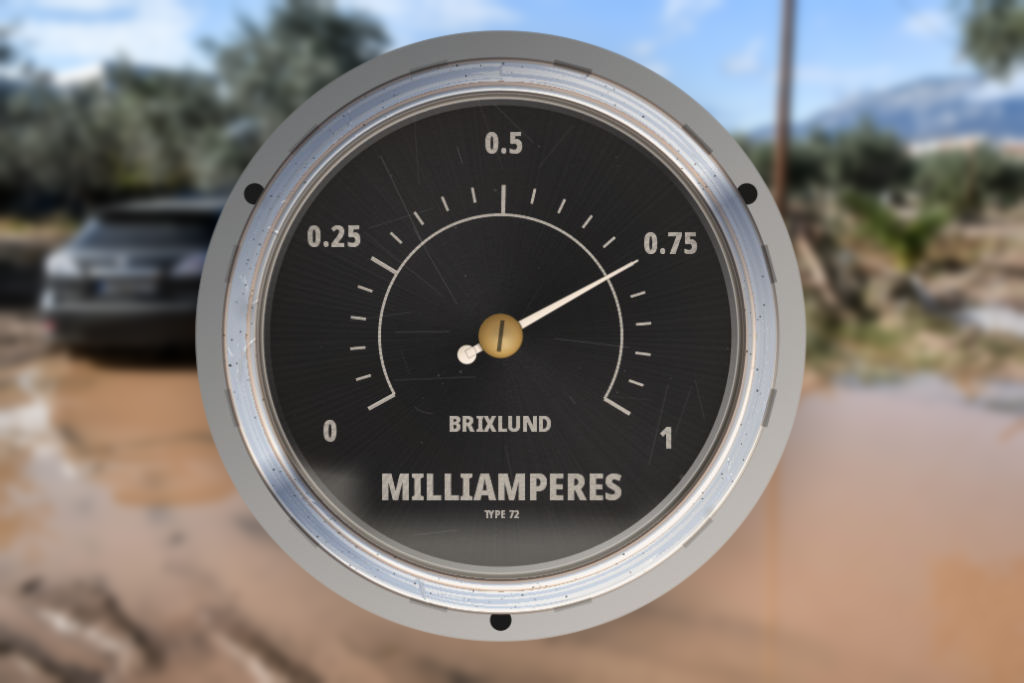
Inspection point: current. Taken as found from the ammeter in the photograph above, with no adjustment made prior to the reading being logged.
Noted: 0.75 mA
